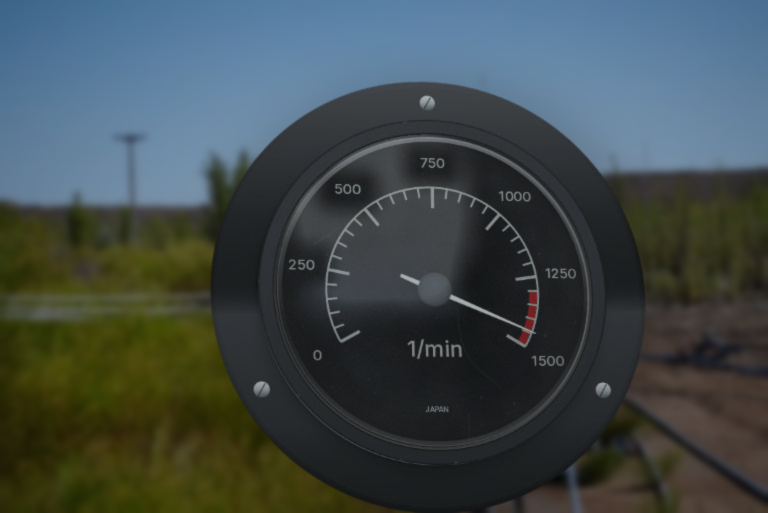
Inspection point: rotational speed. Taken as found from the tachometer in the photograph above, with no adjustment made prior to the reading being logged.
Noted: 1450 rpm
